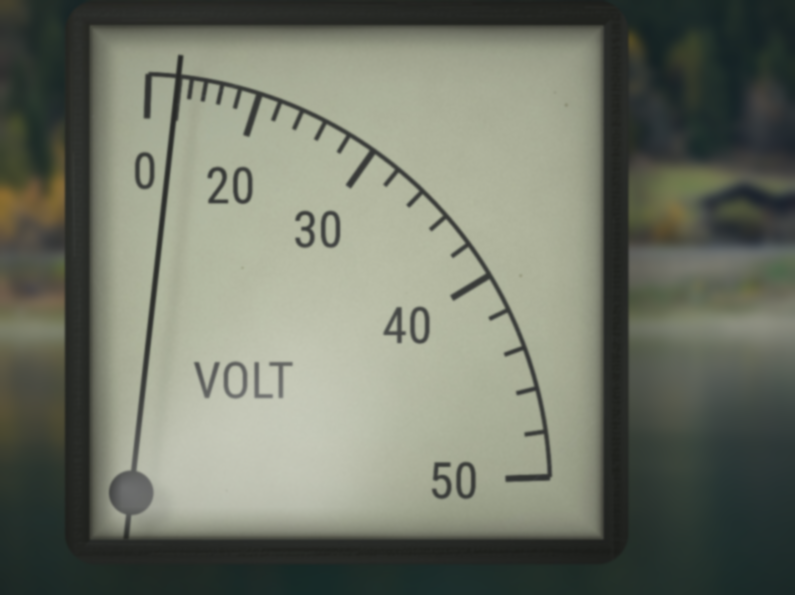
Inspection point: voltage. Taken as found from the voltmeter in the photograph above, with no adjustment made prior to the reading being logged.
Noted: 10 V
